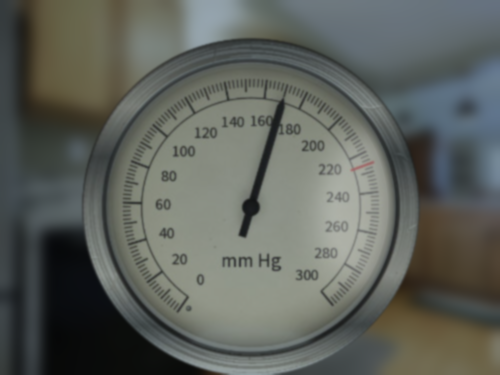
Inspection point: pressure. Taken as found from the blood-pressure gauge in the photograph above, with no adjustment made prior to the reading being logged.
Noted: 170 mmHg
